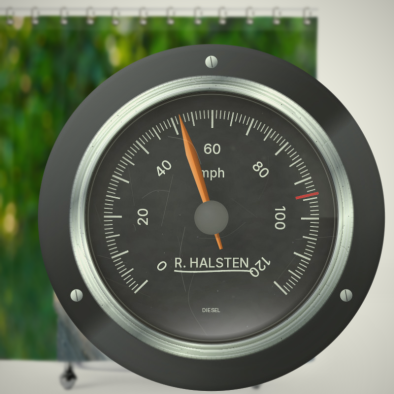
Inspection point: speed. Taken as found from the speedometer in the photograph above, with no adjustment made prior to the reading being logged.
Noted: 52 mph
